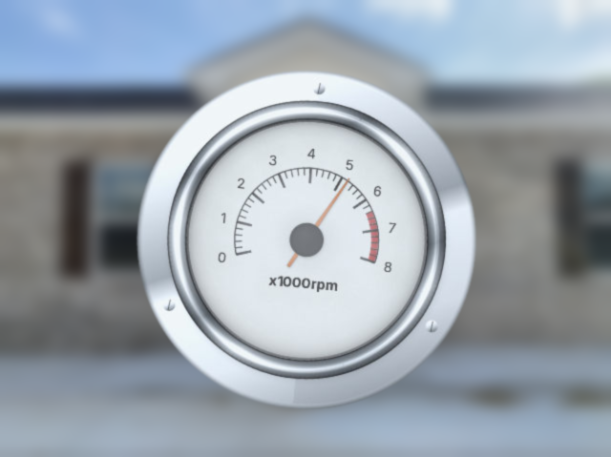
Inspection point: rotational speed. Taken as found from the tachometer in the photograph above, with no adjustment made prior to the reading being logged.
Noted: 5200 rpm
